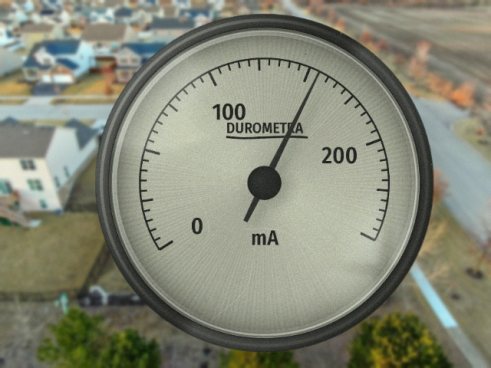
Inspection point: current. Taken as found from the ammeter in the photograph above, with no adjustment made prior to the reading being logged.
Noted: 155 mA
